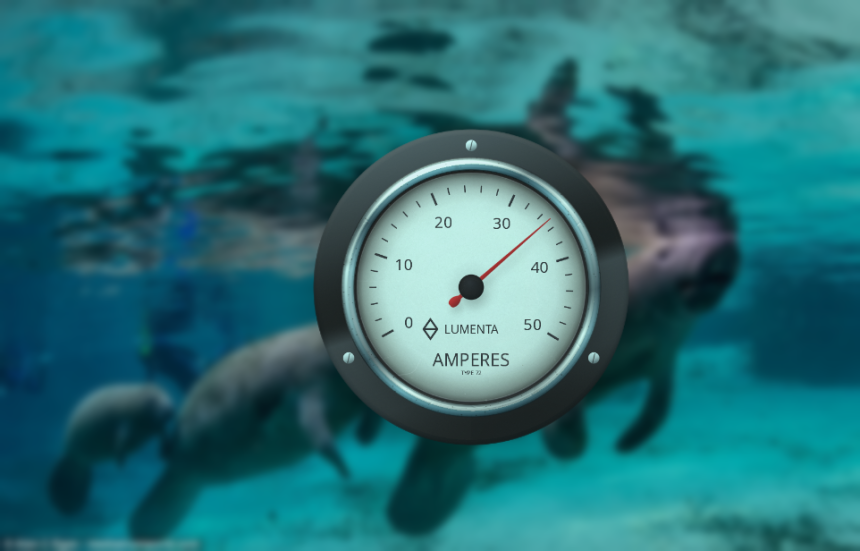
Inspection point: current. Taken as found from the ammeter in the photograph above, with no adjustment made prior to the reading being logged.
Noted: 35 A
